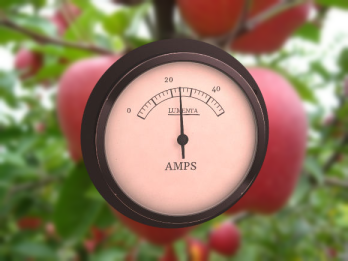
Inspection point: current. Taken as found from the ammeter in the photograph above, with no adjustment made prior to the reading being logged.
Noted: 24 A
